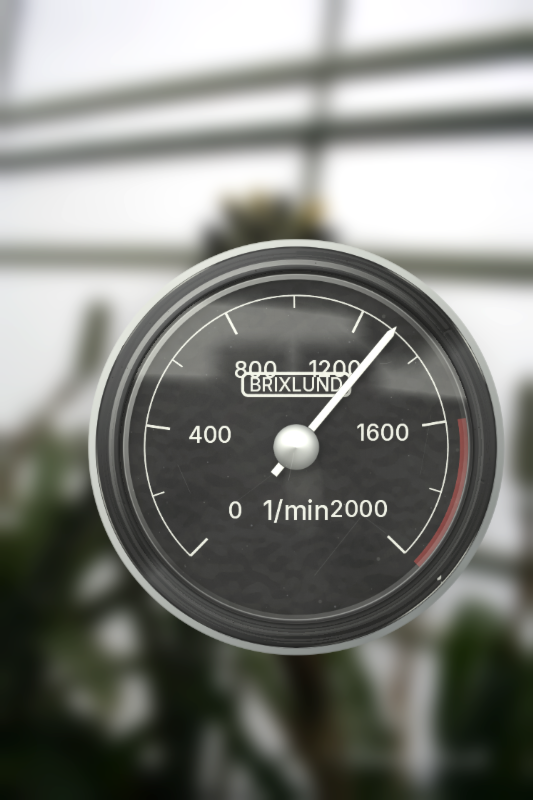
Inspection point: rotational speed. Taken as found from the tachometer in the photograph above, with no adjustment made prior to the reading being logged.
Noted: 1300 rpm
